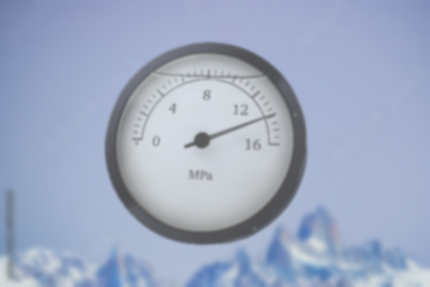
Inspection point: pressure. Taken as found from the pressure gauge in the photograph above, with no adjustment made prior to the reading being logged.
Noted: 14 MPa
